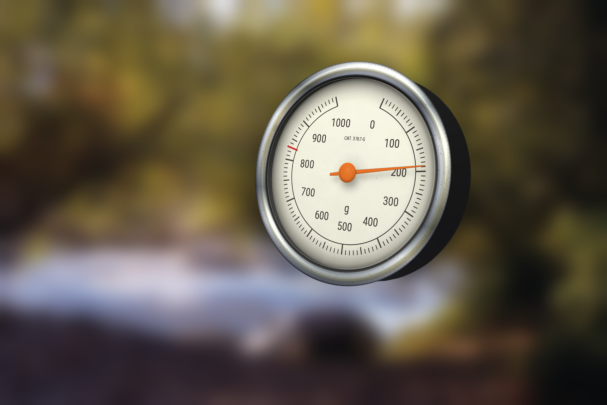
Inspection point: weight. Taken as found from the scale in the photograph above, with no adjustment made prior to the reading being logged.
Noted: 190 g
